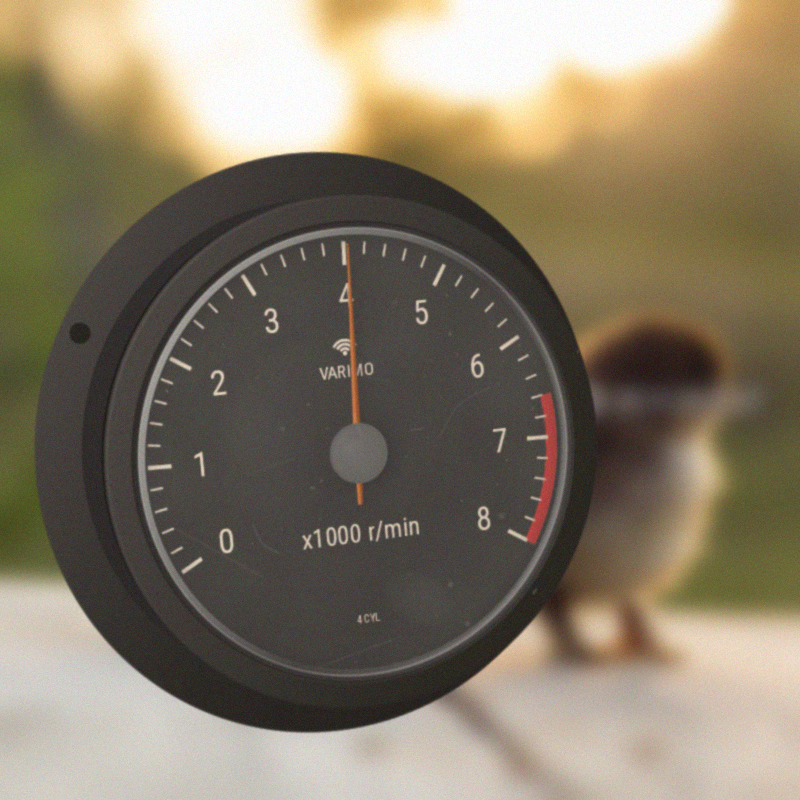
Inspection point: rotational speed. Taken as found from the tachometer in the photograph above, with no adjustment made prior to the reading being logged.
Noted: 4000 rpm
